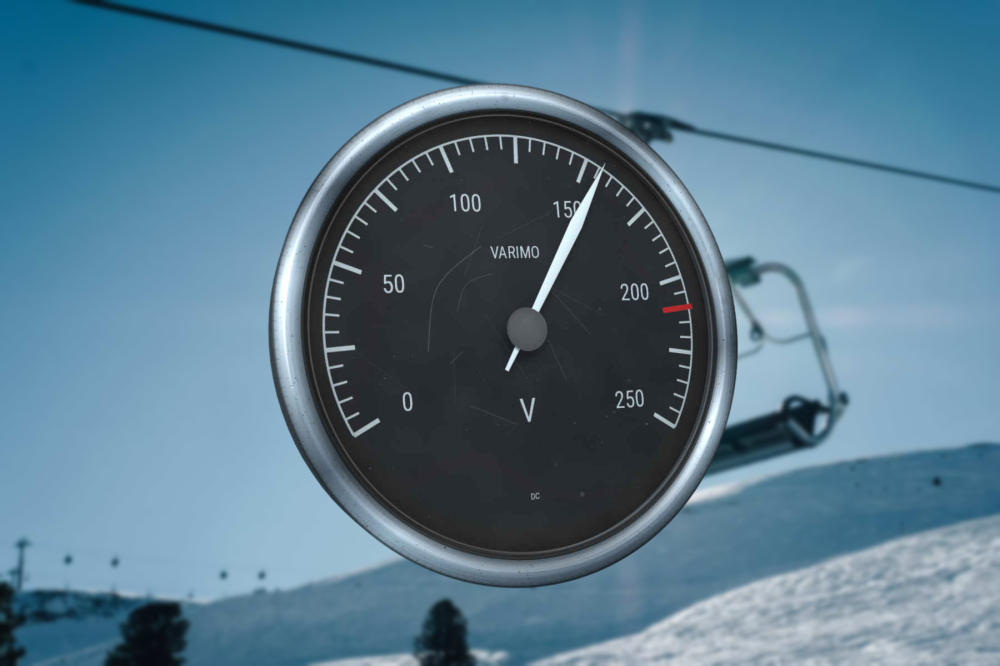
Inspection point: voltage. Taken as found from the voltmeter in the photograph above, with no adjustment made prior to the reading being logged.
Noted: 155 V
